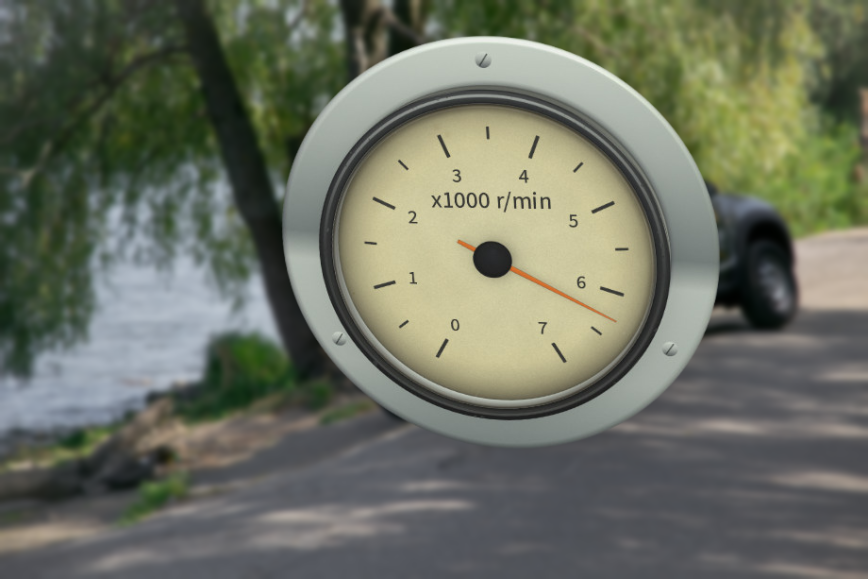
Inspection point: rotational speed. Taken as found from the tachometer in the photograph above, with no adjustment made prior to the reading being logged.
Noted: 6250 rpm
